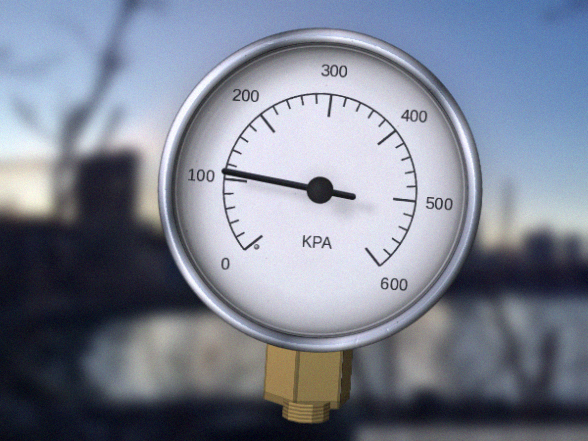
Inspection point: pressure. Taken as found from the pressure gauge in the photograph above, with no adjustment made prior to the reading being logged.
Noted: 110 kPa
